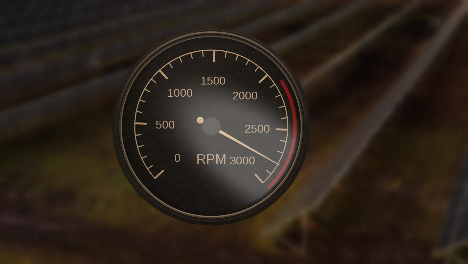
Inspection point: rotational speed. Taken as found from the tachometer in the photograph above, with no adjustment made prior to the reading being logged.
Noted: 2800 rpm
